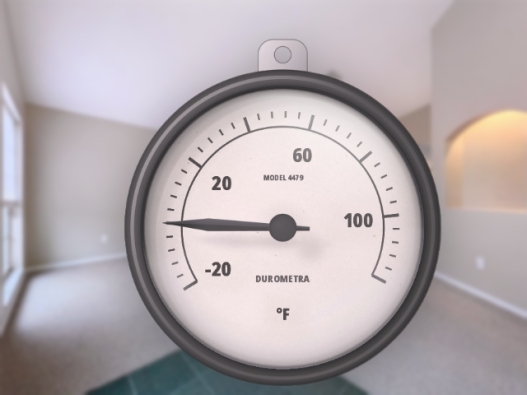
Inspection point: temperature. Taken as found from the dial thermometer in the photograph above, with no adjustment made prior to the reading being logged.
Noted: 0 °F
